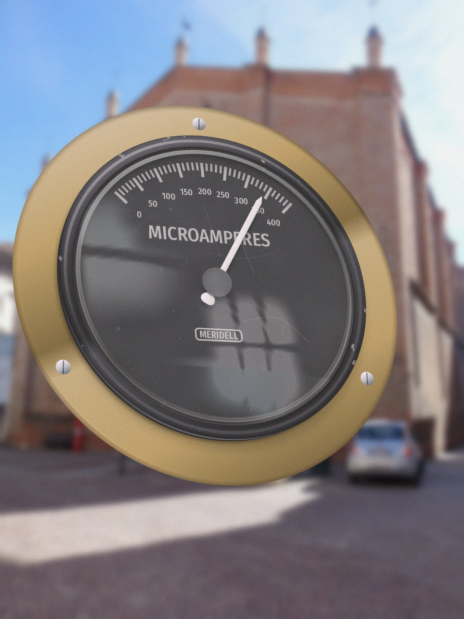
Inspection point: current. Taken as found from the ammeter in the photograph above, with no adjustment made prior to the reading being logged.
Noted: 340 µA
